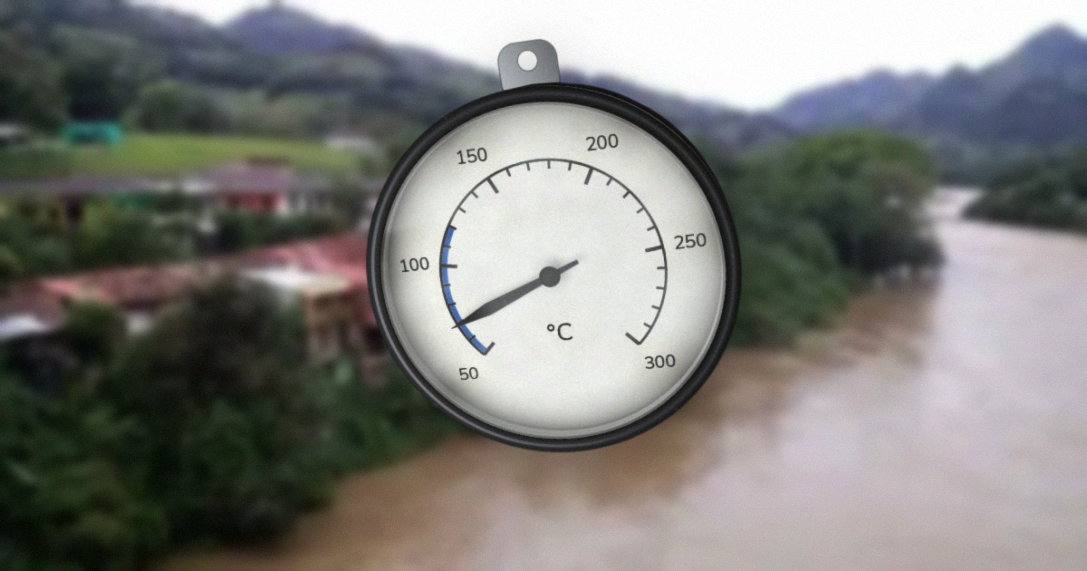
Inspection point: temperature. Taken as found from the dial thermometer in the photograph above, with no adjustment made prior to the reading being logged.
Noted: 70 °C
